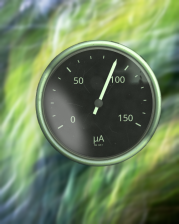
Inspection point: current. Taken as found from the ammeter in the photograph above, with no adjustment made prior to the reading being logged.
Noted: 90 µA
